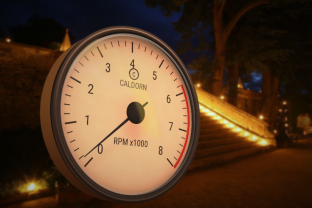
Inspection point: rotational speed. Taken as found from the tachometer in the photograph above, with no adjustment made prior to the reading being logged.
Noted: 200 rpm
